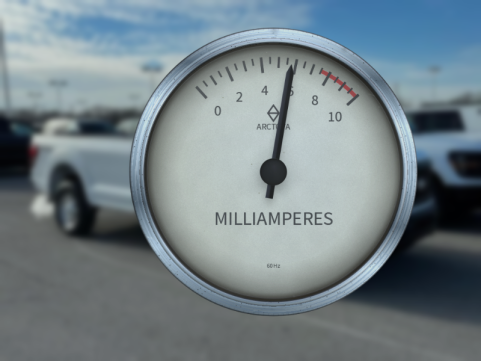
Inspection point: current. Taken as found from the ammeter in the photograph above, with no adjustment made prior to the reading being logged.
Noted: 5.75 mA
